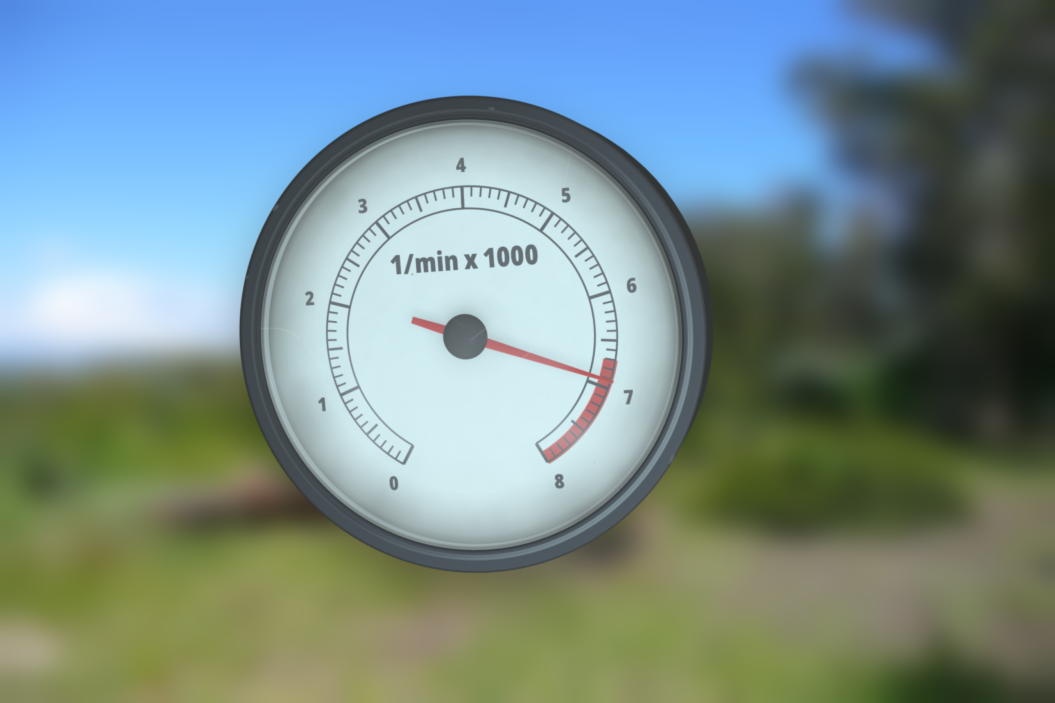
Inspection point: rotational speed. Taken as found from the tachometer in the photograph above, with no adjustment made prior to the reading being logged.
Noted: 6900 rpm
